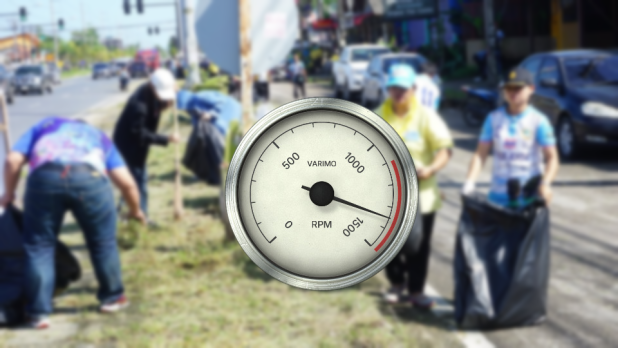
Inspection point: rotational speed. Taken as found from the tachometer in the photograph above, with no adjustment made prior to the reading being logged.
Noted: 1350 rpm
